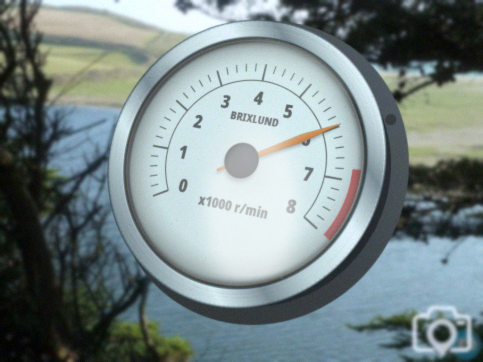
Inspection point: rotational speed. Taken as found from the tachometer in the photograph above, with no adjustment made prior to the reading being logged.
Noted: 6000 rpm
